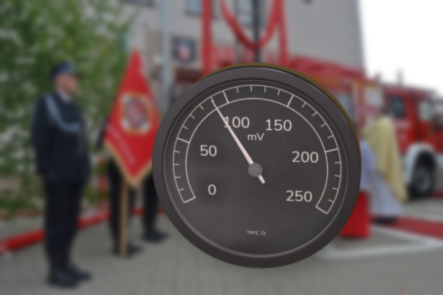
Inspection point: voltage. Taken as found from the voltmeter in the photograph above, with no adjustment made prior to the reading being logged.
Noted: 90 mV
